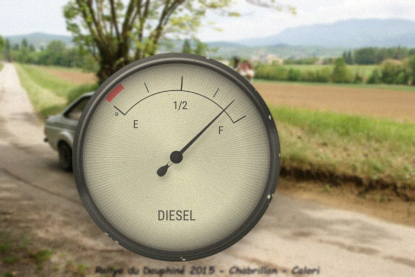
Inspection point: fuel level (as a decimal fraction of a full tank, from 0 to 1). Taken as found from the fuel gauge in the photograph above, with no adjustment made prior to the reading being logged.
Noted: 0.875
